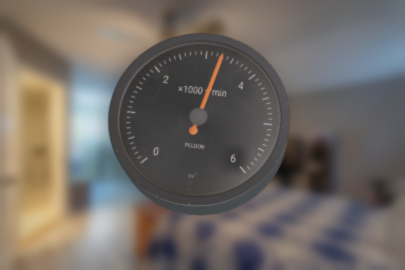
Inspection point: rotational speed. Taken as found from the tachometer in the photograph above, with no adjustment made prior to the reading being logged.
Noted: 3300 rpm
